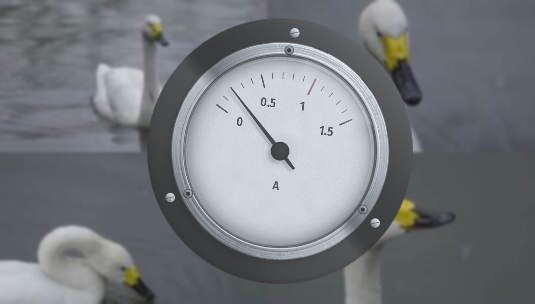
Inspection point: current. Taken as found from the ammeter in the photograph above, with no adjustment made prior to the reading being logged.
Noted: 0.2 A
